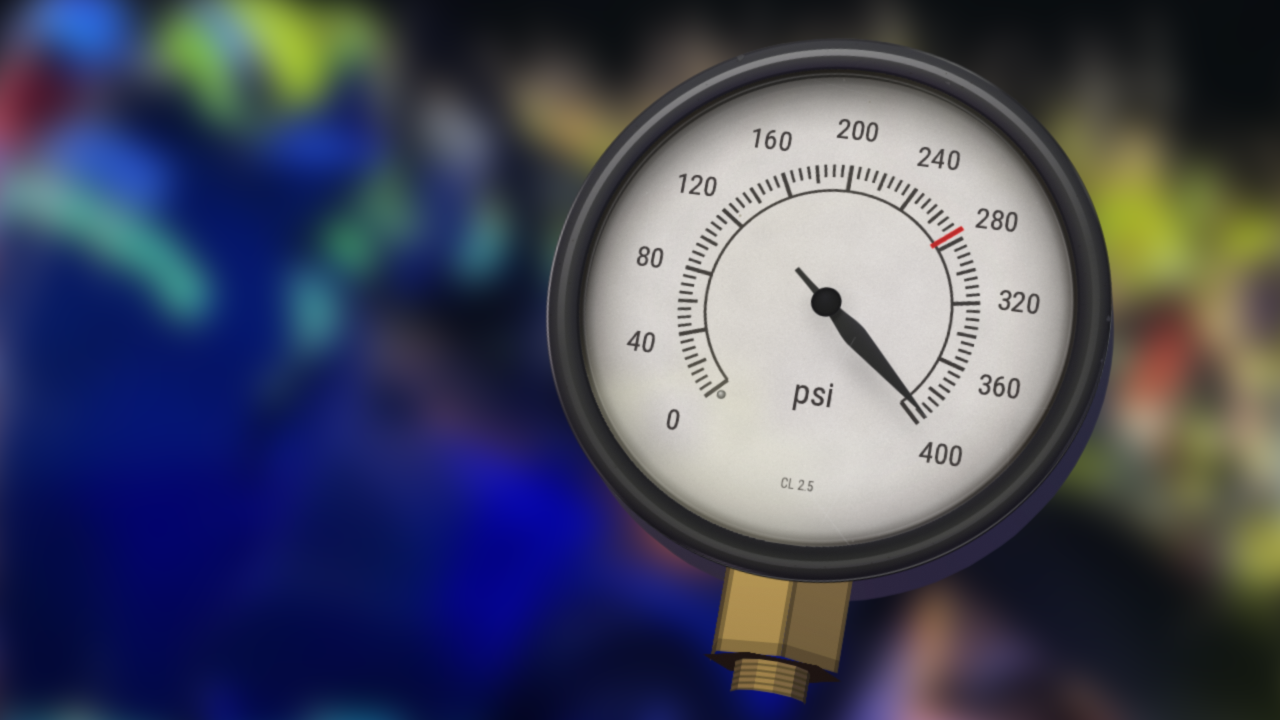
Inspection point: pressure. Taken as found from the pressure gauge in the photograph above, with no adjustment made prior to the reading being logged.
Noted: 395 psi
